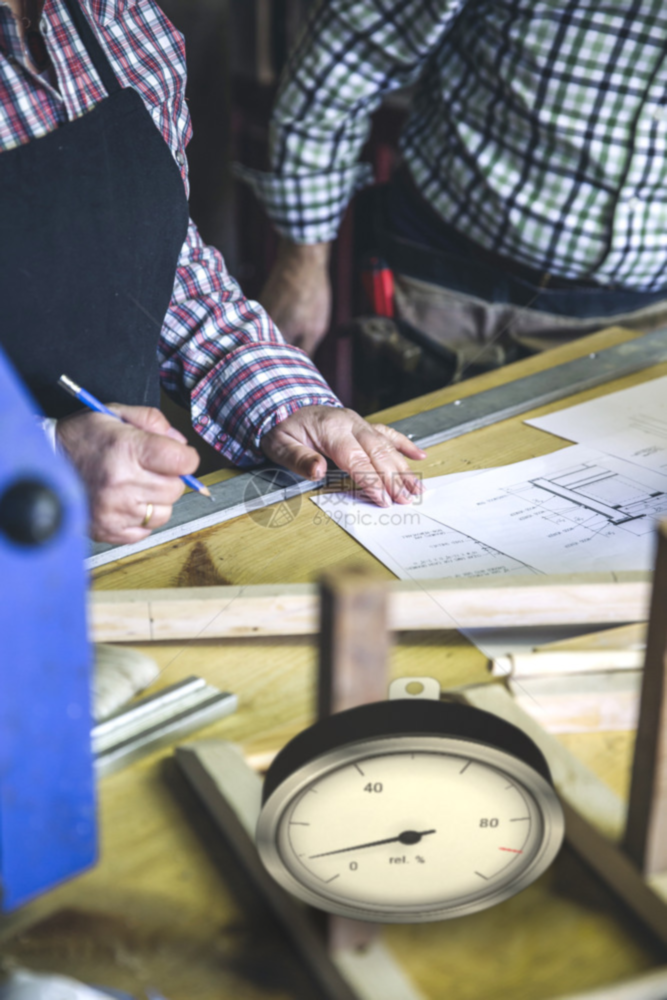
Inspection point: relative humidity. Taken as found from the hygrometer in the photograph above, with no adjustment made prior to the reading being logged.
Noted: 10 %
